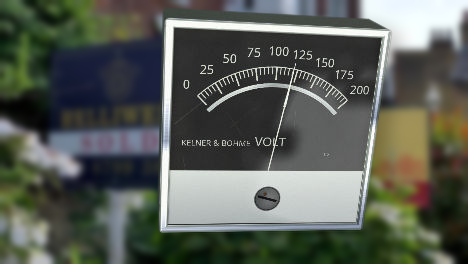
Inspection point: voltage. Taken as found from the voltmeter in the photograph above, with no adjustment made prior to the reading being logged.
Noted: 120 V
